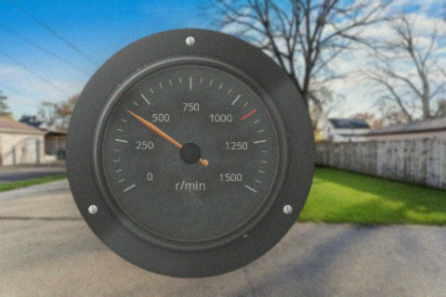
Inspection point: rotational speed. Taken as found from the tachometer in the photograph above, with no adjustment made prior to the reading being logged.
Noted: 400 rpm
